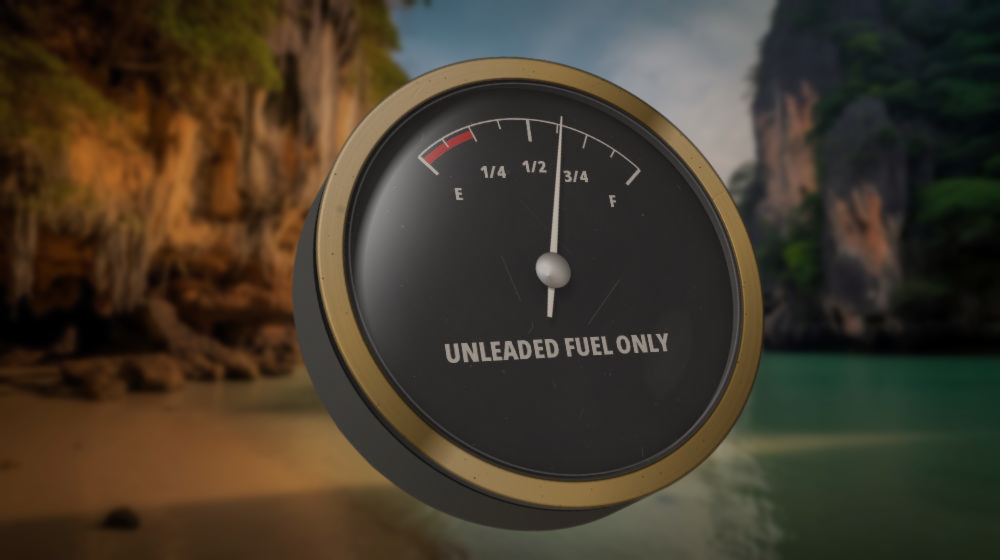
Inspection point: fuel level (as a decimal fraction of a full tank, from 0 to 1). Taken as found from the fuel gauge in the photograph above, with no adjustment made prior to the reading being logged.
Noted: 0.625
